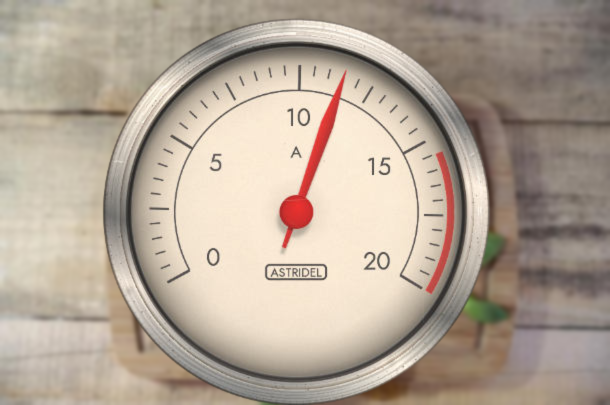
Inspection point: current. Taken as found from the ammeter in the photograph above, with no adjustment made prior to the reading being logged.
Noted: 11.5 A
